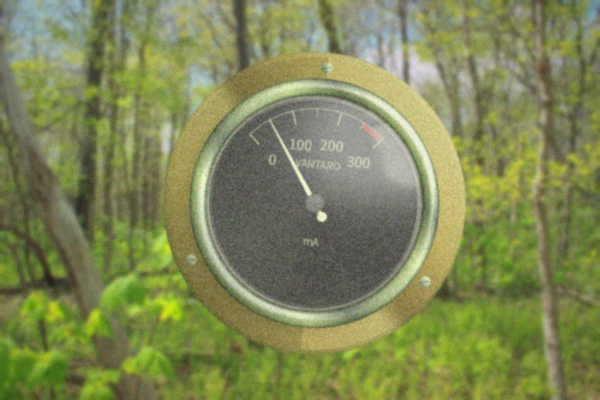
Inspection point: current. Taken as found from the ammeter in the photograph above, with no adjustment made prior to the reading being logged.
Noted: 50 mA
